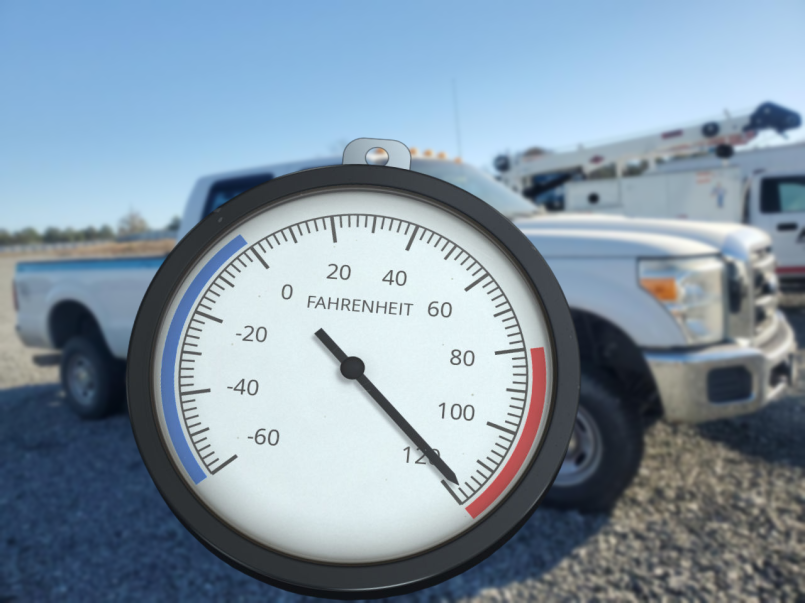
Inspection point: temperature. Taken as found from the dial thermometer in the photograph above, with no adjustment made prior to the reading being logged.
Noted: 118 °F
